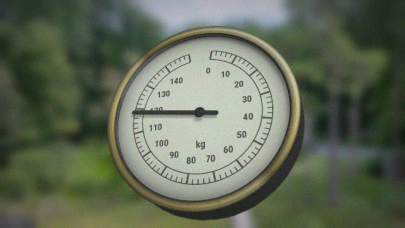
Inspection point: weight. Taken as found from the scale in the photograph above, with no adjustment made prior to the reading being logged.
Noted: 118 kg
